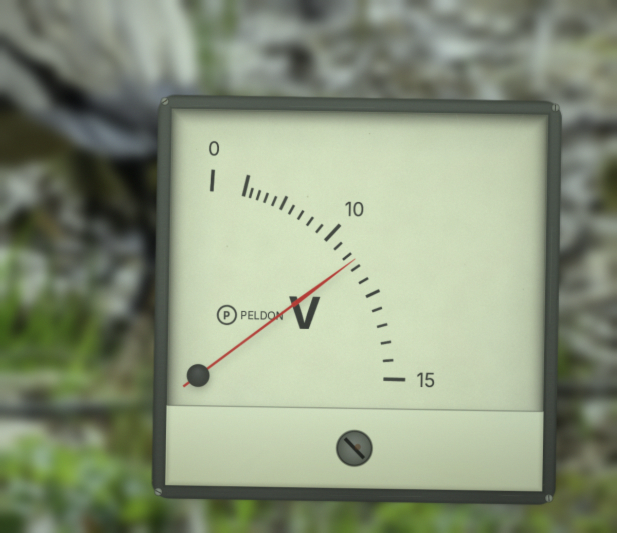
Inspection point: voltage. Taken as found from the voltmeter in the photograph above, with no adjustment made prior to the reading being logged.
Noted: 11.25 V
